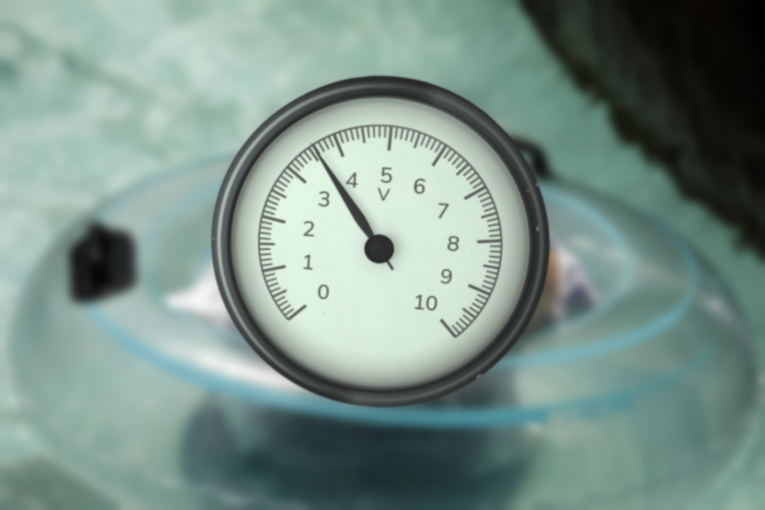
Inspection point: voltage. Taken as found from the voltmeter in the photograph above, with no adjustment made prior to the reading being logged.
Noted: 3.6 V
